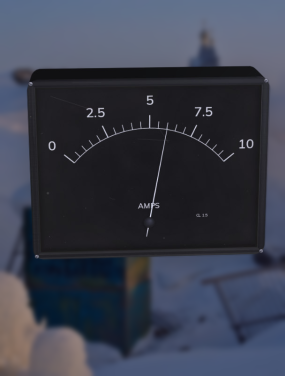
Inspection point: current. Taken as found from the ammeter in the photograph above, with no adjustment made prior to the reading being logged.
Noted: 6 A
